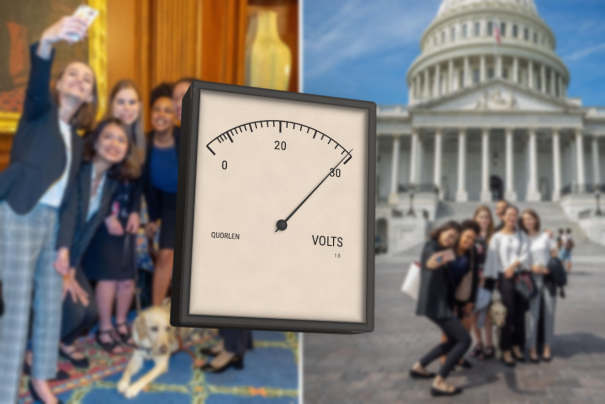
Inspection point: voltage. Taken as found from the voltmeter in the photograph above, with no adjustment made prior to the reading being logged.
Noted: 29.5 V
